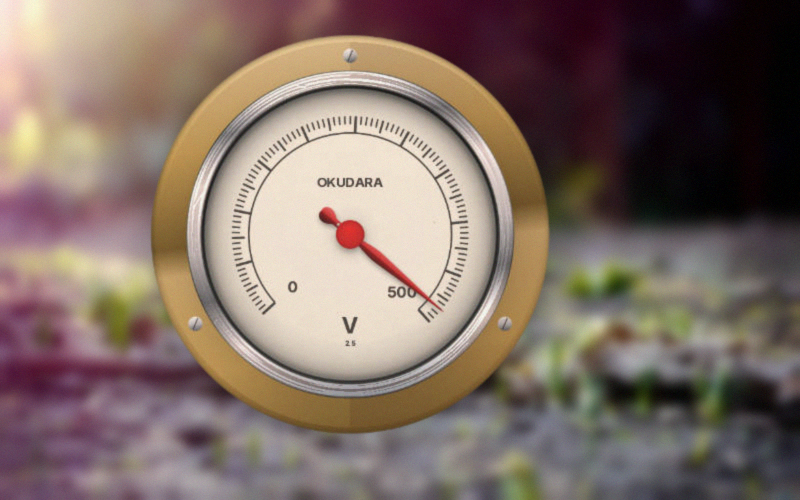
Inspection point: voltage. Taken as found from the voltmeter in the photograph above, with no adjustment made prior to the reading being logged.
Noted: 485 V
